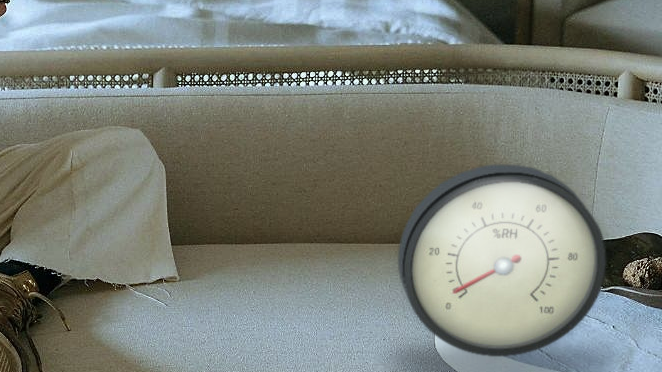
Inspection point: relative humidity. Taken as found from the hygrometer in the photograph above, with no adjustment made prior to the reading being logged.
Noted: 4 %
